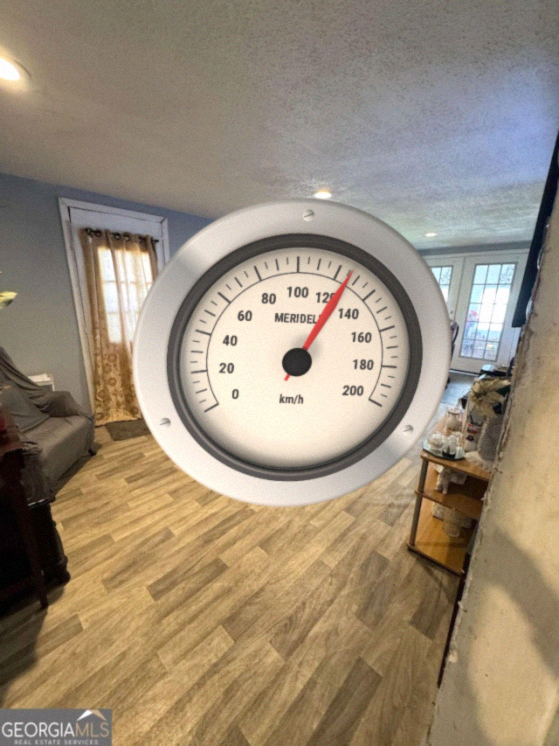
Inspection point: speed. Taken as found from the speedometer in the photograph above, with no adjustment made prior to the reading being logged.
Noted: 125 km/h
